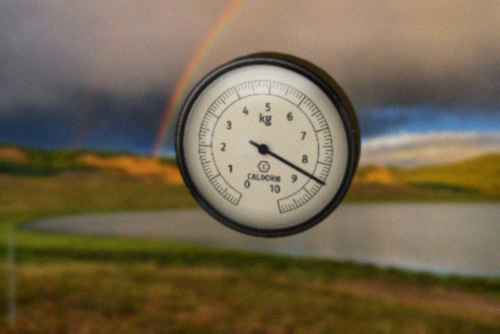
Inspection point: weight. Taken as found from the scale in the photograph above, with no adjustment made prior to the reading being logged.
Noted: 8.5 kg
